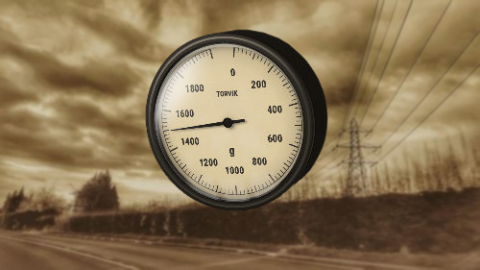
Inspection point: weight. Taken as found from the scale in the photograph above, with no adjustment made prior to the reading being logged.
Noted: 1500 g
